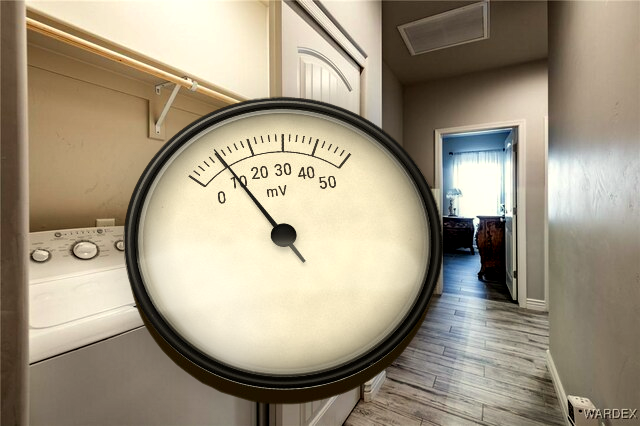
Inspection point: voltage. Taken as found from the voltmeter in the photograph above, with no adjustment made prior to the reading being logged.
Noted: 10 mV
